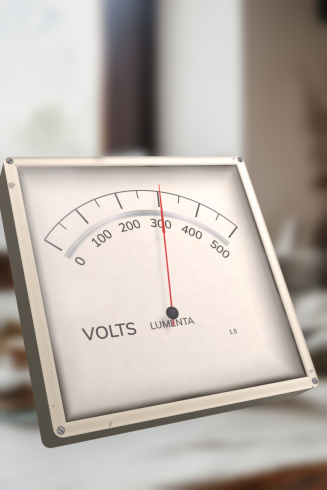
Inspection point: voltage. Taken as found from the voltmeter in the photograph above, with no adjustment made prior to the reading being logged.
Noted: 300 V
